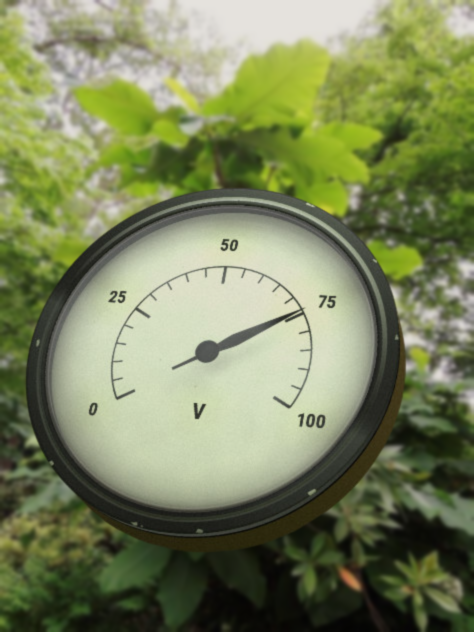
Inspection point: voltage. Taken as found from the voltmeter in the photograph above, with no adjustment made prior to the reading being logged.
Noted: 75 V
